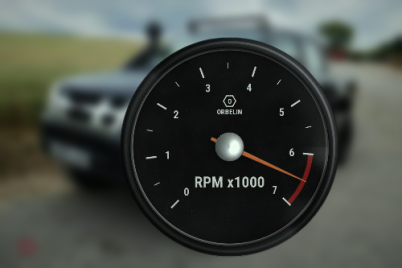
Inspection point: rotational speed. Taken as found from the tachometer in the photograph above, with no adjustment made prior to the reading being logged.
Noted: 6500 rpm
